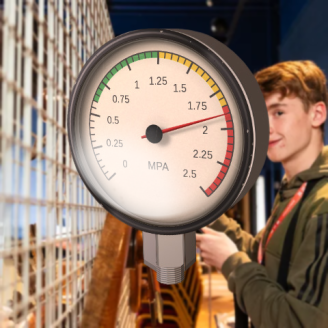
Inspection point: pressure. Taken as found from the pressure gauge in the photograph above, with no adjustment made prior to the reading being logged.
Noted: 1.9 MPa
